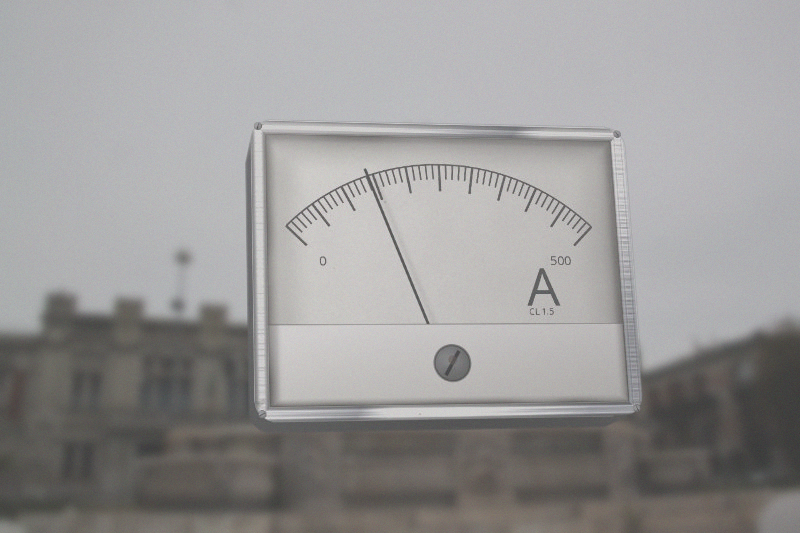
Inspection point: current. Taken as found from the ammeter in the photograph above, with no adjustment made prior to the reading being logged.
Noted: 140 A
